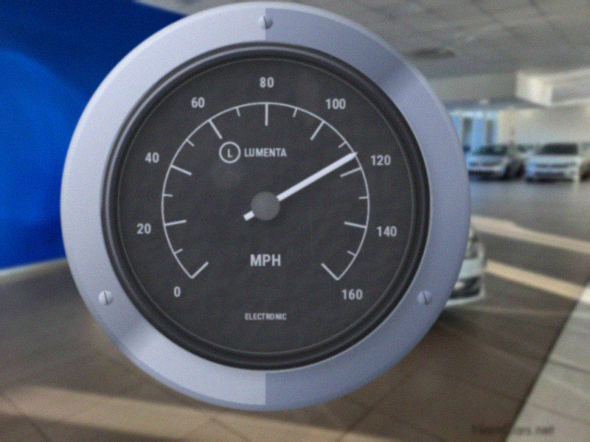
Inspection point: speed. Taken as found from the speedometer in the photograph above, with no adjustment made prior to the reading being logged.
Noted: 115 mph
